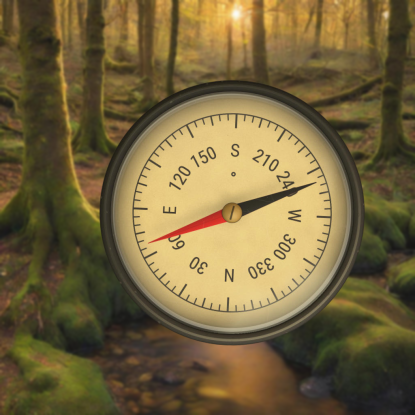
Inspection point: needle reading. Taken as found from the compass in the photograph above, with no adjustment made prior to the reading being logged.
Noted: 67.5 °
